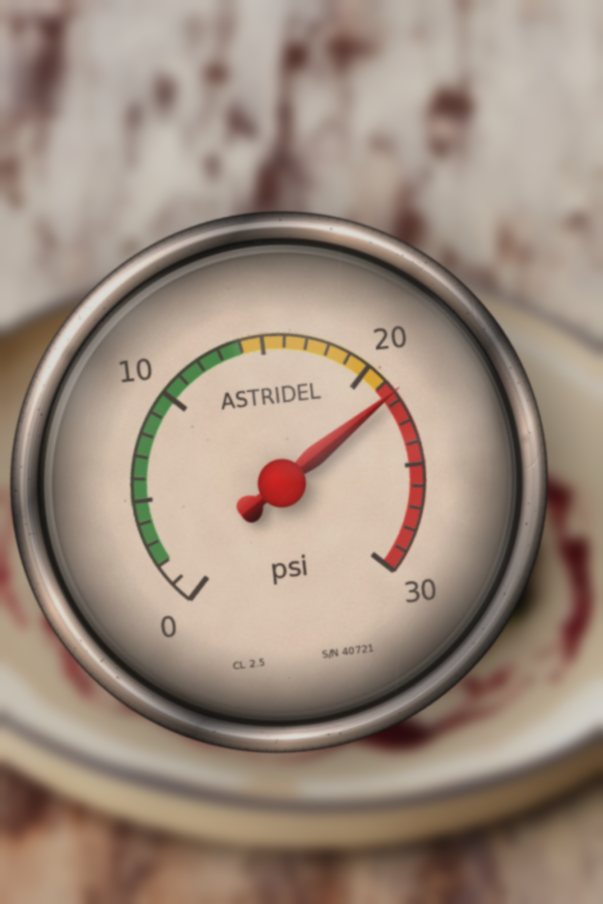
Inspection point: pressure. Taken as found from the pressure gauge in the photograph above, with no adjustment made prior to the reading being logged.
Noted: 21.5 psi
